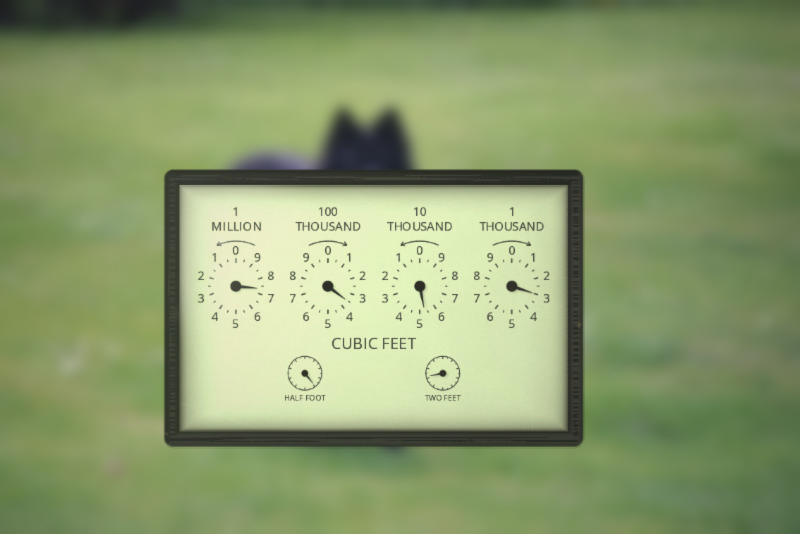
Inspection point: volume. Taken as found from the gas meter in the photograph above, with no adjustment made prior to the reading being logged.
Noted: 735300 ft³
